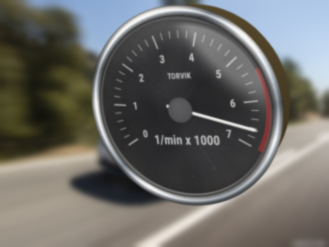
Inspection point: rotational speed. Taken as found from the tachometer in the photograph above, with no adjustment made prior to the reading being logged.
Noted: 6600 rpm
